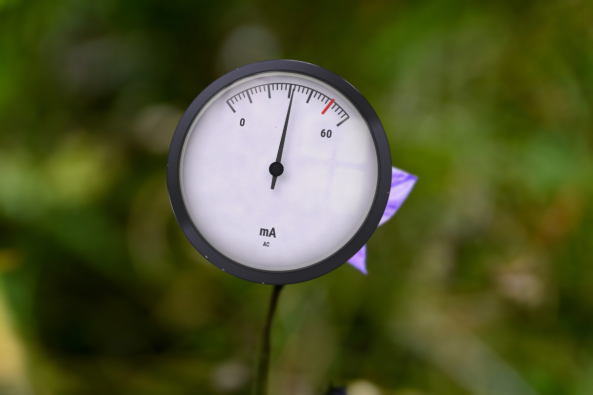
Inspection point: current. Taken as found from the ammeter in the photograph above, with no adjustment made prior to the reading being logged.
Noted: 32 mA
